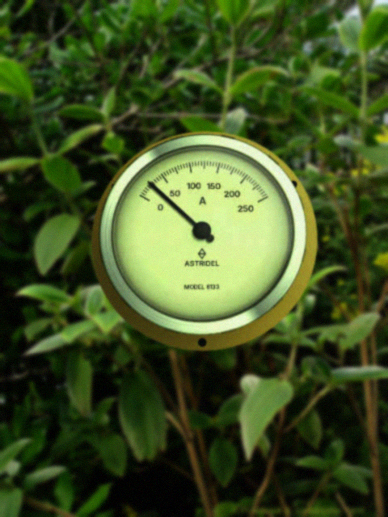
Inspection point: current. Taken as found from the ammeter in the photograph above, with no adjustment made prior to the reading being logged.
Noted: 25 A
